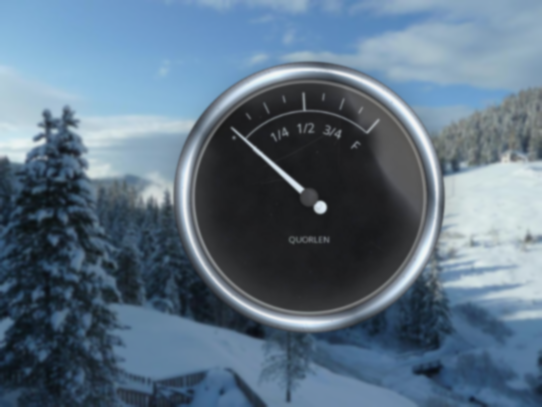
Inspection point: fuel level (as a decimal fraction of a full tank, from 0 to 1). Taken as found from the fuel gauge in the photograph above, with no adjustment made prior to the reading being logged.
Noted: 0
